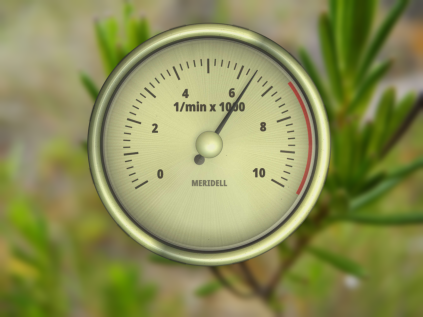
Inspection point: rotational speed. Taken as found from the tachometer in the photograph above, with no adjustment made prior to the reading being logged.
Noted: 6400 rpm
